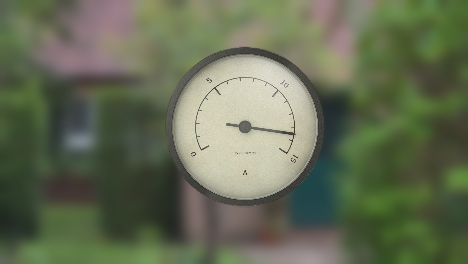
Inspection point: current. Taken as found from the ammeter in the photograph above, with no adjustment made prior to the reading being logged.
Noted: 13.5 A
